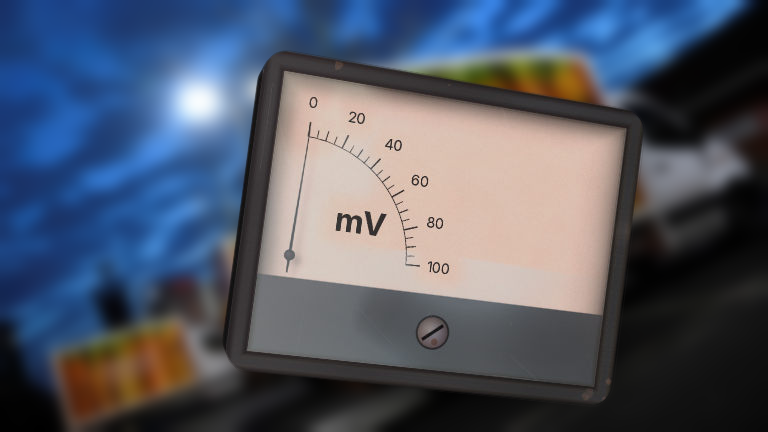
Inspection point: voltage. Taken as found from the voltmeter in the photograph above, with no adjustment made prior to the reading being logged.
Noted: 0 mV
